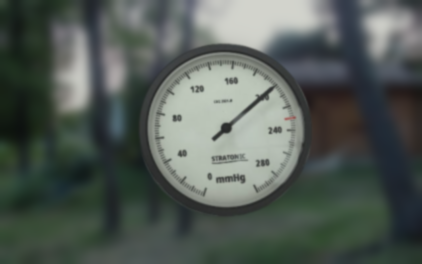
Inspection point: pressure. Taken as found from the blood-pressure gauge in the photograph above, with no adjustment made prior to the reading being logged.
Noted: 200 mmHg
